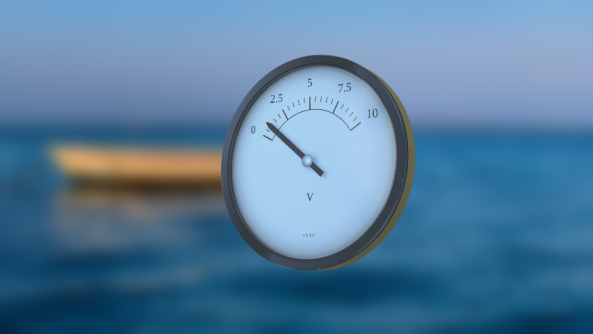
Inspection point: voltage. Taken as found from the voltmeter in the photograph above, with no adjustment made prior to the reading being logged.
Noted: 1 V
